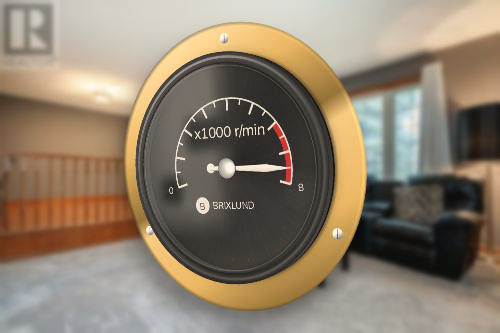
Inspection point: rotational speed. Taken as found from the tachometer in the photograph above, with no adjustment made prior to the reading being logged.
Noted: 7500 rpm
